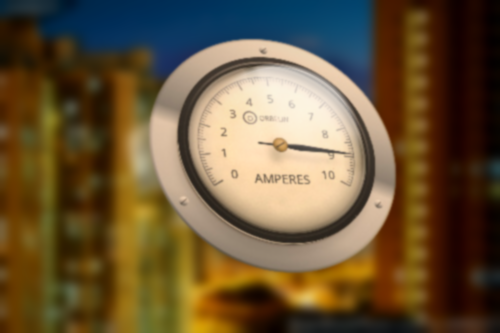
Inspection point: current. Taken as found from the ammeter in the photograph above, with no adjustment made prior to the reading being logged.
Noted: 9 A
